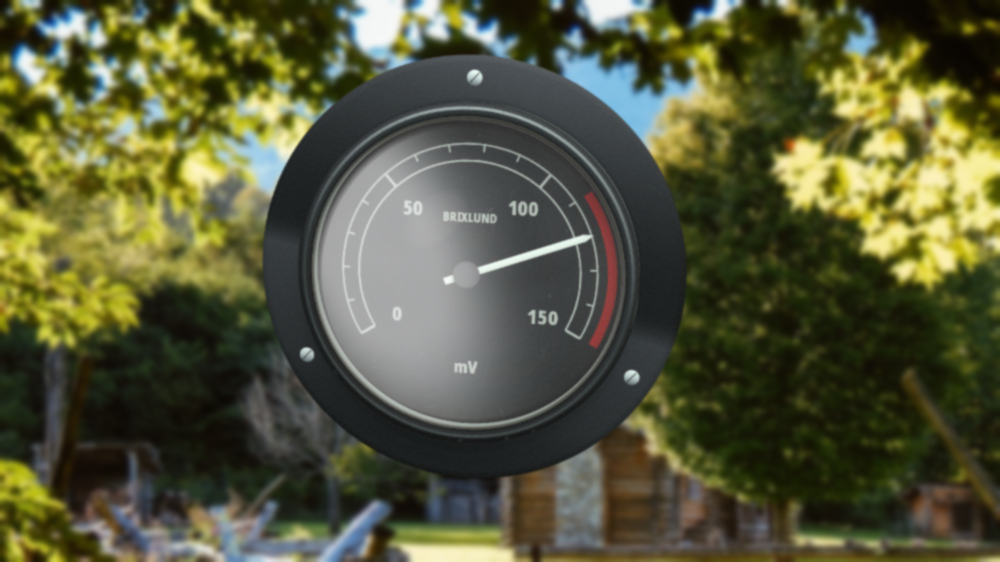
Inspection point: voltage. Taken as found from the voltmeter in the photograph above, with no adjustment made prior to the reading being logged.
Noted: 120 mV
